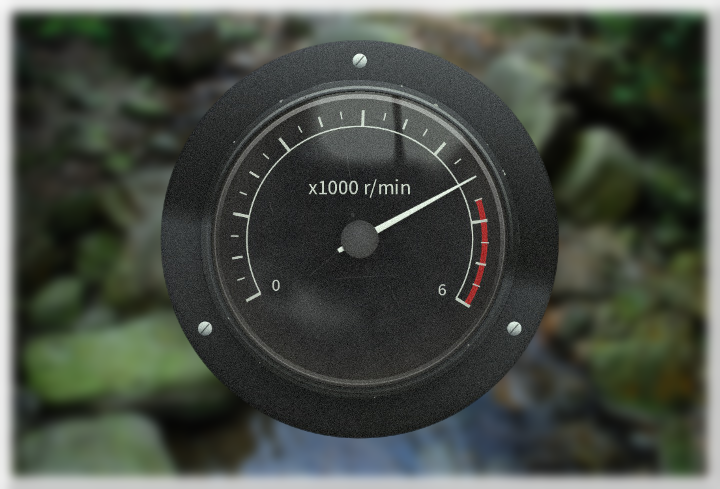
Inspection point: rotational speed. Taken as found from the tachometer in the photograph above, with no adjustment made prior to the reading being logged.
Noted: 4500 rpm
